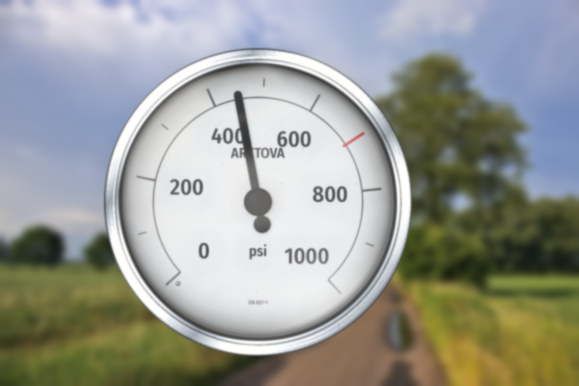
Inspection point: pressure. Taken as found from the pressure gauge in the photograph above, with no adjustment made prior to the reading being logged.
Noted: 450 psi
